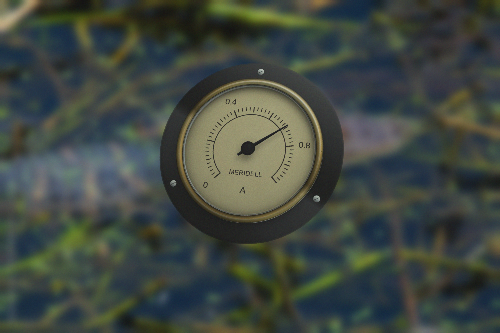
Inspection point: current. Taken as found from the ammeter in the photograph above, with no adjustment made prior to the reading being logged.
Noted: 0.7 A
